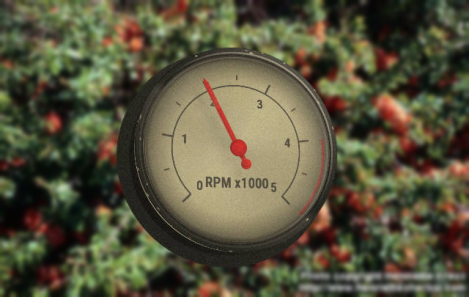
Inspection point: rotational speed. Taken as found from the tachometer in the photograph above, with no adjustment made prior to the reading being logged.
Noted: 2000 rpm
